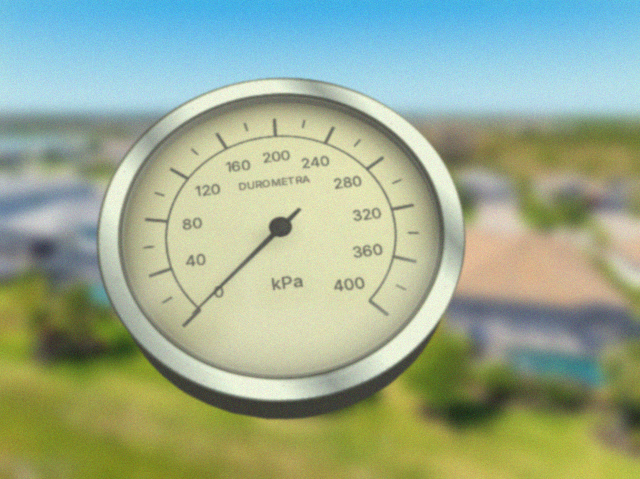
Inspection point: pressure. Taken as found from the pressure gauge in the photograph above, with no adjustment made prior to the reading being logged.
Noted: 0 kPa
